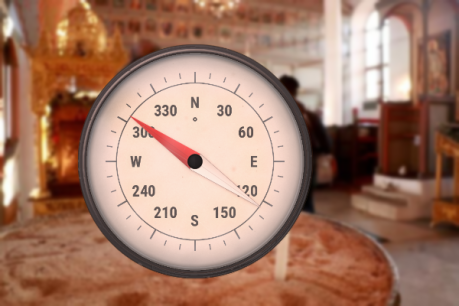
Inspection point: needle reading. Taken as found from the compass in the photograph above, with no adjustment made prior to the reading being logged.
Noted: 305 °
